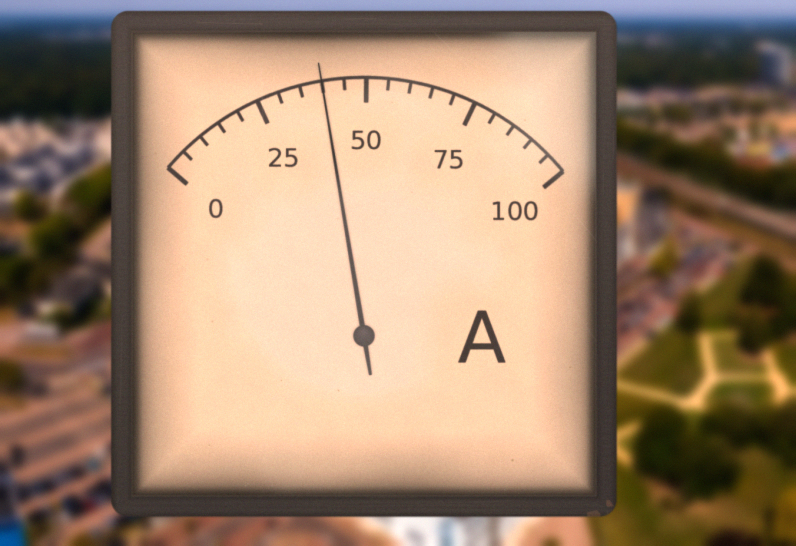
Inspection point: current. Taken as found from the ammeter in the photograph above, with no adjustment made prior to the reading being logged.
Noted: 40 A
